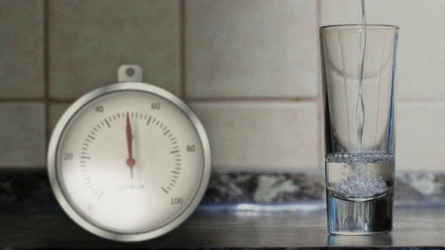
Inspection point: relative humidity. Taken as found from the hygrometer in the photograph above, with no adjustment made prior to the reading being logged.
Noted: 50 %
